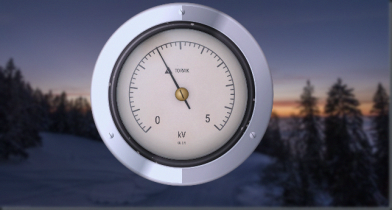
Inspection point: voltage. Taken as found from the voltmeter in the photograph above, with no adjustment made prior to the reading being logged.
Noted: 2 kV
